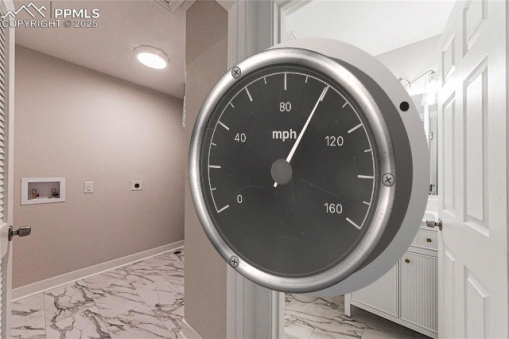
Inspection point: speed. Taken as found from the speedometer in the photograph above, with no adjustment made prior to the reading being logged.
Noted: 100 mph
